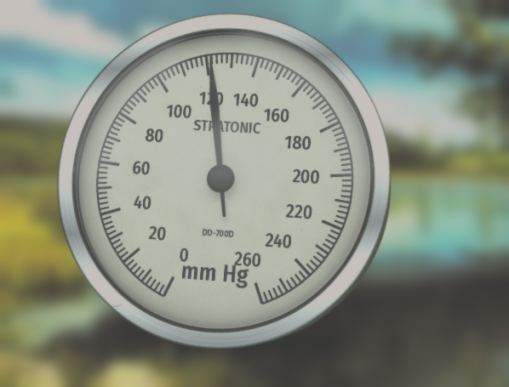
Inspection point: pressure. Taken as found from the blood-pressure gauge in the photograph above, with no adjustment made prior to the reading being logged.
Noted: 122 mmHg
